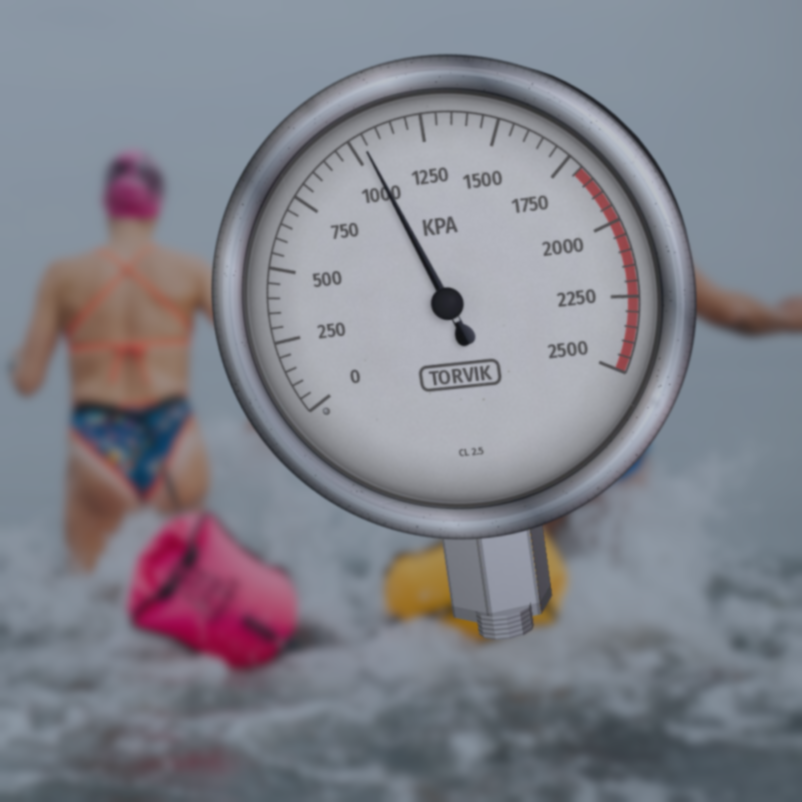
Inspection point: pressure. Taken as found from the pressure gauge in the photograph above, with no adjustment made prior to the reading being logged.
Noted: 1050 kPa
